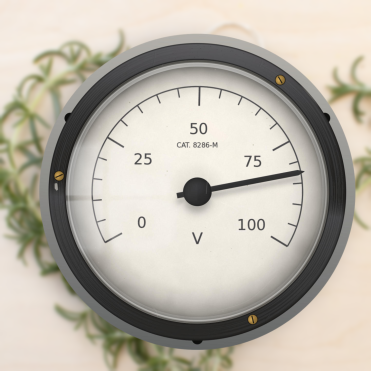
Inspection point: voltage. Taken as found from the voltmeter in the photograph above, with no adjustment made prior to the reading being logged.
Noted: 82.5 V
